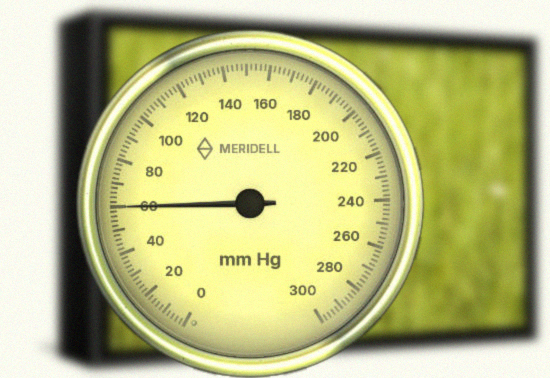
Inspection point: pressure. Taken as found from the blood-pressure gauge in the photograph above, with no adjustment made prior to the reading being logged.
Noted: 60 mmHg
